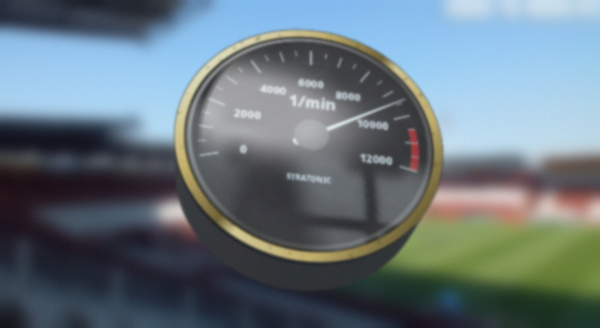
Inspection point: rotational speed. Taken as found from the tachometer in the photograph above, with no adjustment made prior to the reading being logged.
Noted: 9500 rpm
